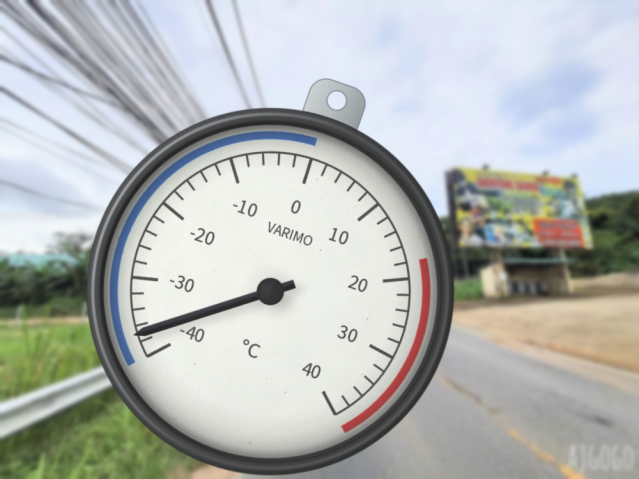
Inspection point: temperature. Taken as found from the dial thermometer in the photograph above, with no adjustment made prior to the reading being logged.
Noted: -37 °C
